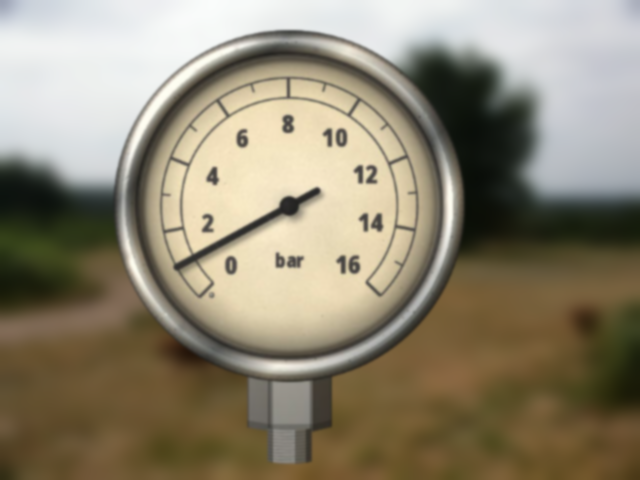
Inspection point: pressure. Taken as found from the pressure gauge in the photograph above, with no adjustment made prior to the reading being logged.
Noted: 1 bar
